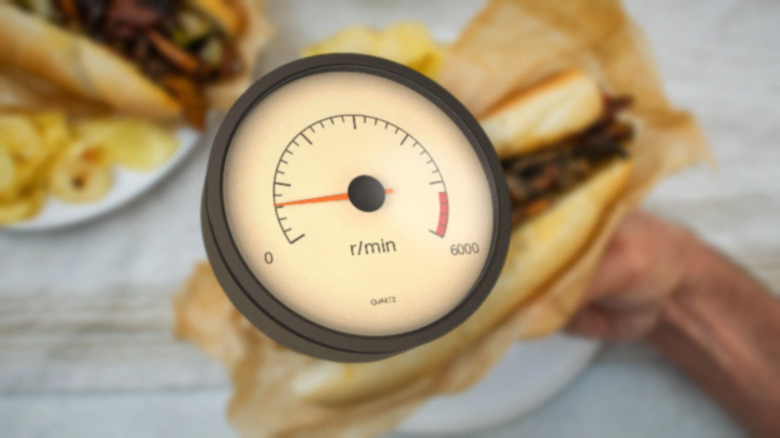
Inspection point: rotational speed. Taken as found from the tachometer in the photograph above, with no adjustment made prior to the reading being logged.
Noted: 600 rpm
